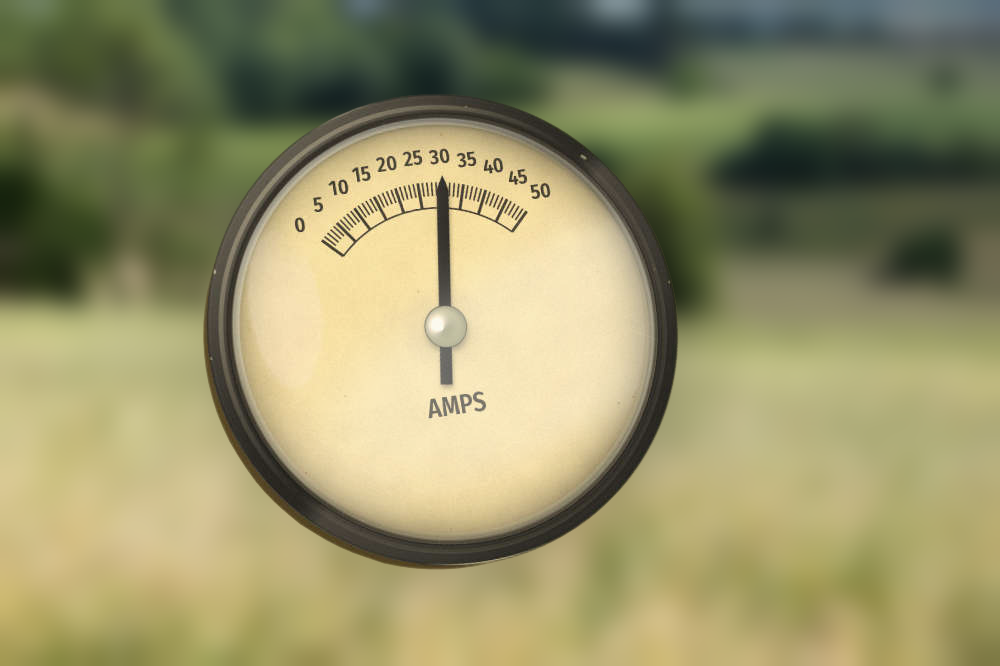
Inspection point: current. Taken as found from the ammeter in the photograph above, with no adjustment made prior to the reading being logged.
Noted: 30 A
